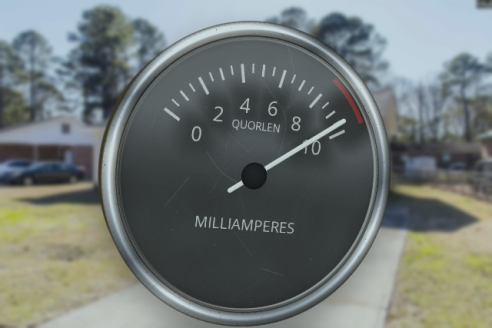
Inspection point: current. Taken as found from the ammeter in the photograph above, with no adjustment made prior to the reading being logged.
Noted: 9.5 mA
